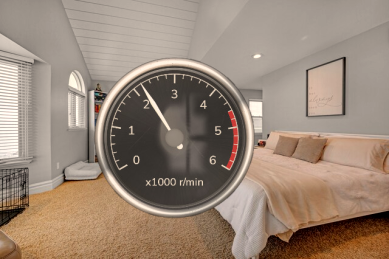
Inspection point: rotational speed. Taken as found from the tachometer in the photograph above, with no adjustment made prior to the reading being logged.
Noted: 2200 rpm
